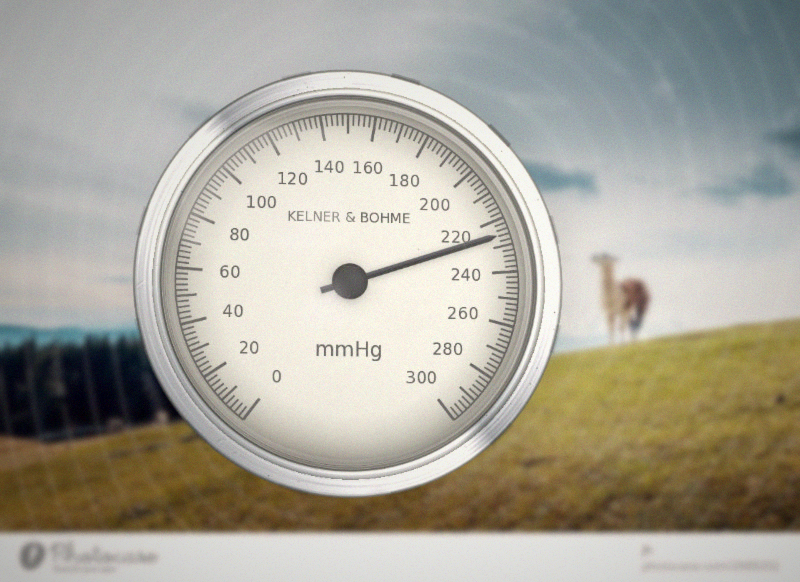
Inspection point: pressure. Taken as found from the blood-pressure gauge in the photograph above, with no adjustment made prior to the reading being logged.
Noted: 226 mmHg
